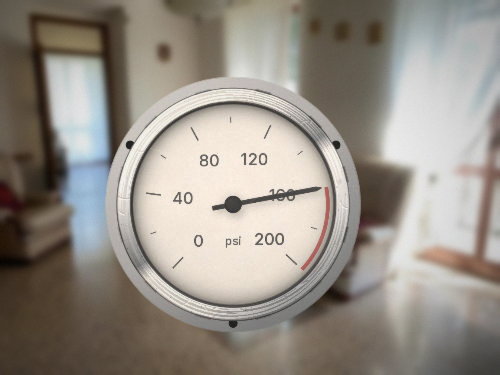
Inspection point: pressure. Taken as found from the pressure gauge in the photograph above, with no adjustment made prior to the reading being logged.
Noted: 160 psi
